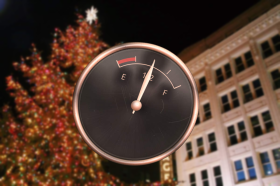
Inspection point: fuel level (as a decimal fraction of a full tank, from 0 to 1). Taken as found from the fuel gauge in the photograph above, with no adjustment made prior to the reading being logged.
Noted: 0.5
